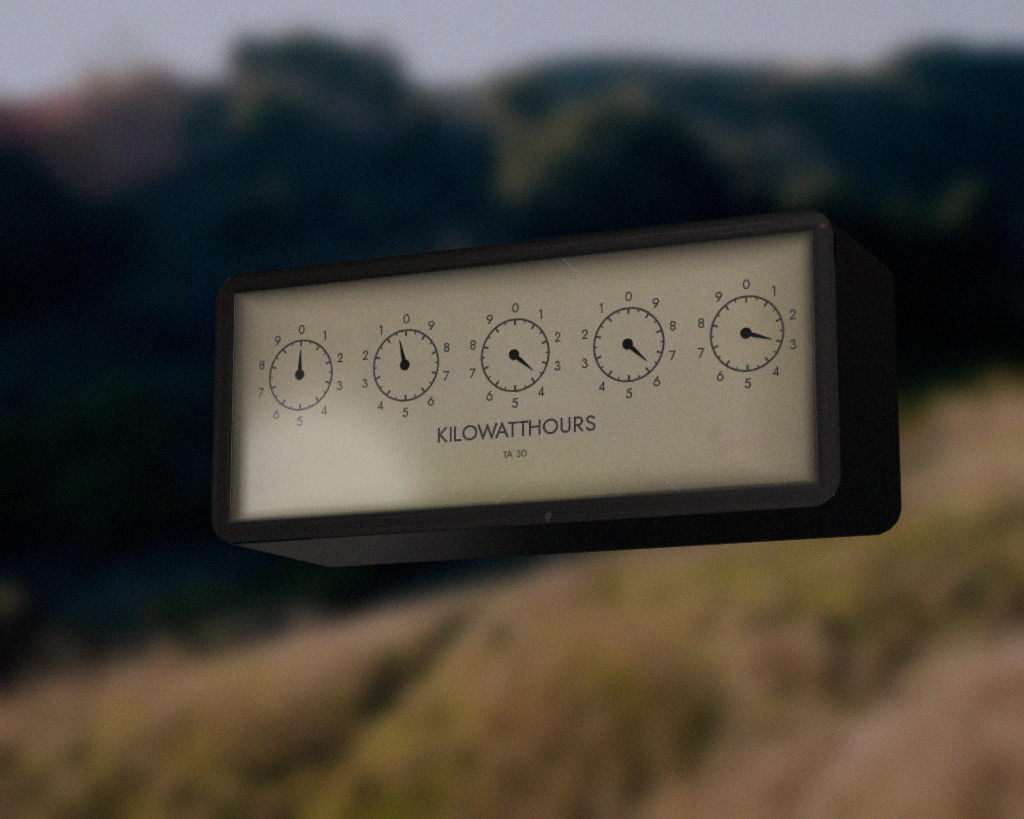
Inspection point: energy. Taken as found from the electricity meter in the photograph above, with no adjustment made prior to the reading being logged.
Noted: 363 kWh
